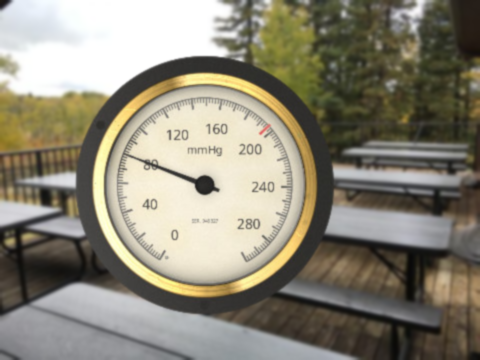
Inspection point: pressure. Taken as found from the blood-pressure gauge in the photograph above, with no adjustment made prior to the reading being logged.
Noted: 80 mmHg
